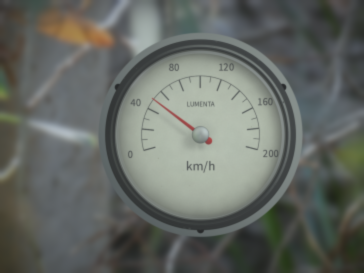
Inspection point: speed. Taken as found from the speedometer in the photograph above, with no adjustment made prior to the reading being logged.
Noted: 50 km/h
